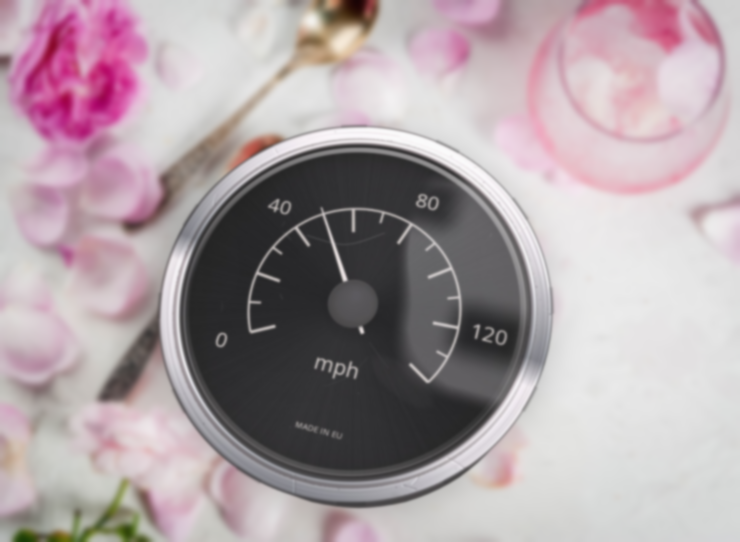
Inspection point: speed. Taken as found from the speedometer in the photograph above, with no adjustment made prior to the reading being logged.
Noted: 50 mph
